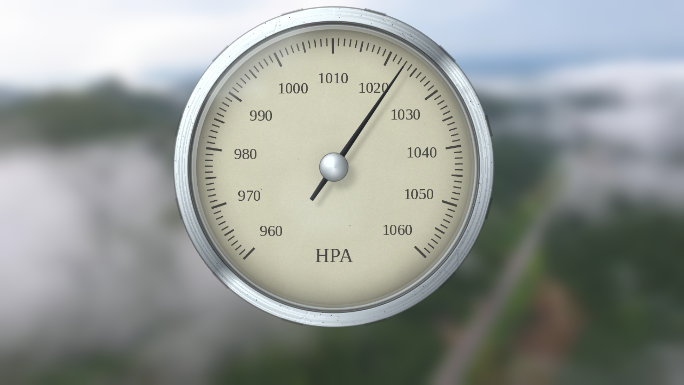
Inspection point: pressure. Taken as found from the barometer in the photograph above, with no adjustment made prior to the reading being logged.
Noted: 1023 hPa
